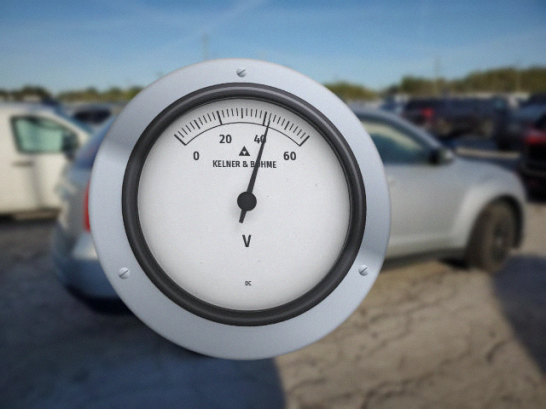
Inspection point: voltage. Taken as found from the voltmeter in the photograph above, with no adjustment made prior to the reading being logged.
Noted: 42 V
